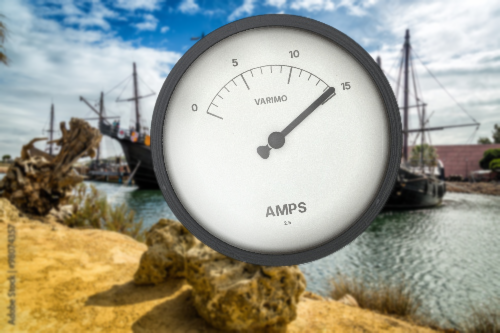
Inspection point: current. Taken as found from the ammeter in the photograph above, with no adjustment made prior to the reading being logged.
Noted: 14.5 A
